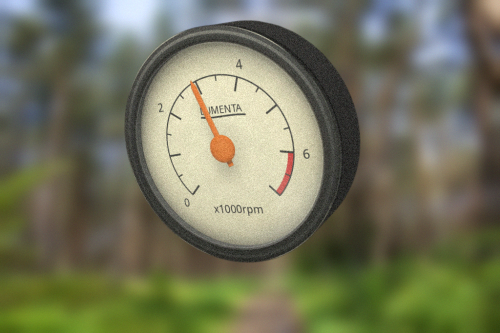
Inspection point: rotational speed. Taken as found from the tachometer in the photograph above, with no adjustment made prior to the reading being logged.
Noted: 3000 rpm
